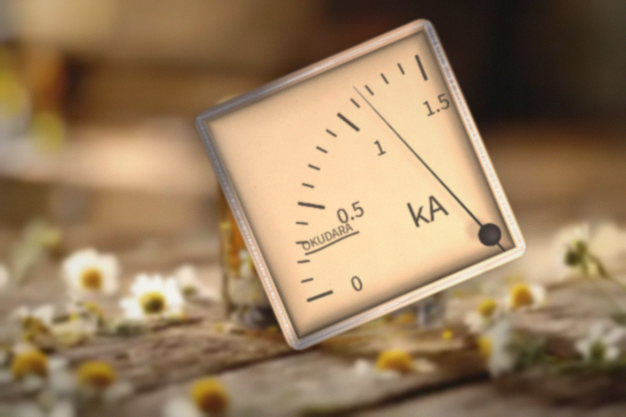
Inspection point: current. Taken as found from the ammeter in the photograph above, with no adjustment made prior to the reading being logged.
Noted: 1.15 kA
